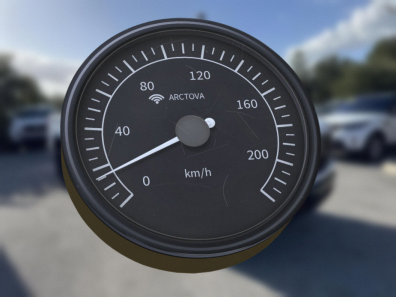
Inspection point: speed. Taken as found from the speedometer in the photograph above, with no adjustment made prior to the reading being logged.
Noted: 15 km/h
